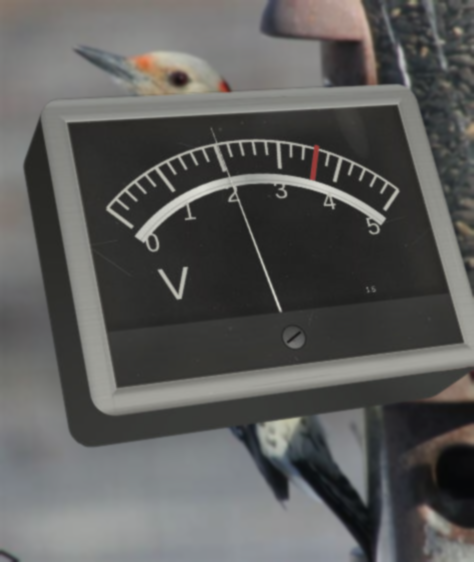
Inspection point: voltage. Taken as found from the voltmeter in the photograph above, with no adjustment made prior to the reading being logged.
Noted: 2 V
